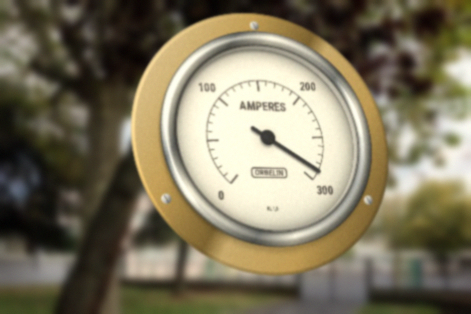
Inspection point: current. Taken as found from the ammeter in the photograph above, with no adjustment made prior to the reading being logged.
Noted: 290 A
